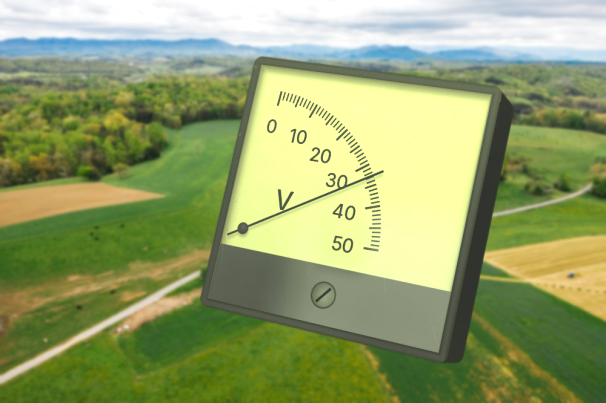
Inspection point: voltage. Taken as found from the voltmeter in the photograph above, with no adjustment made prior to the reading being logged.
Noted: 33 V
